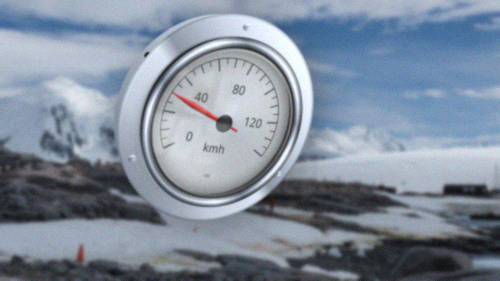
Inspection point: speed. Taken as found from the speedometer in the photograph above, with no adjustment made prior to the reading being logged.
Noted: 30 km/h
